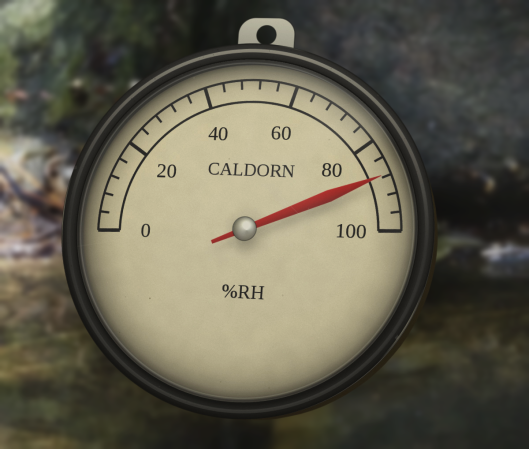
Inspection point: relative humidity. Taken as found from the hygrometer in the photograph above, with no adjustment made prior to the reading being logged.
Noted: 88 %
